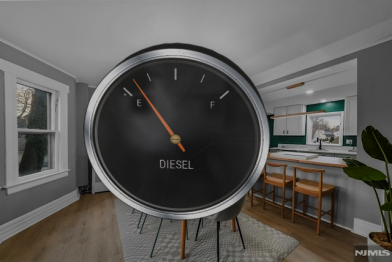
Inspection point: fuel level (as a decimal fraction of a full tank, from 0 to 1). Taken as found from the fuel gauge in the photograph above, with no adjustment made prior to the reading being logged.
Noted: 0.125
